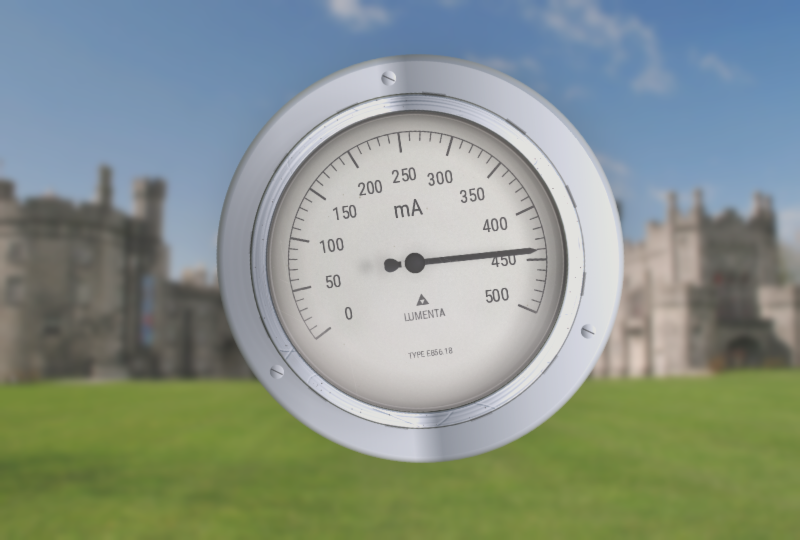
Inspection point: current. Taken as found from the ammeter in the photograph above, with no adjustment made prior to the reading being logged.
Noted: 440 mA
